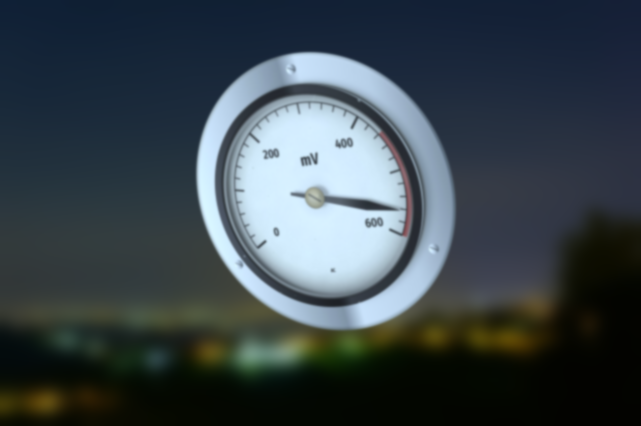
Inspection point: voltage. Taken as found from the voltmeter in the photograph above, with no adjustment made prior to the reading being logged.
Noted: 560 mV
